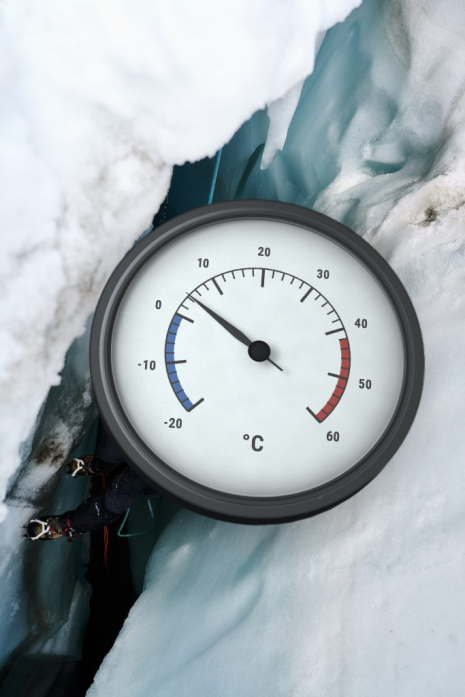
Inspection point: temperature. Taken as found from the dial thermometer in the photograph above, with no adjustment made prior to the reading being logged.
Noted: 4 °C
